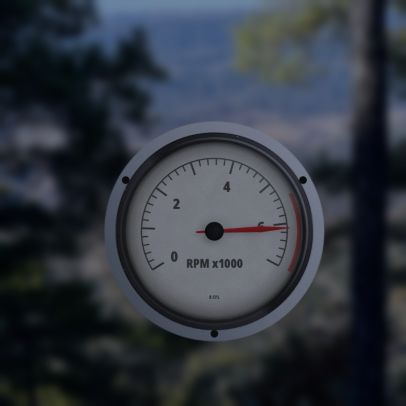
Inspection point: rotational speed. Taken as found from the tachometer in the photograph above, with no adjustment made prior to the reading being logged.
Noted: 6100 rpm
